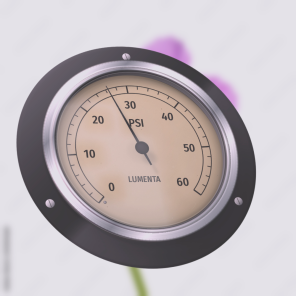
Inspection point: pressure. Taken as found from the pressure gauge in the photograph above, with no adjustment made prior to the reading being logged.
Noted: 26 psi
